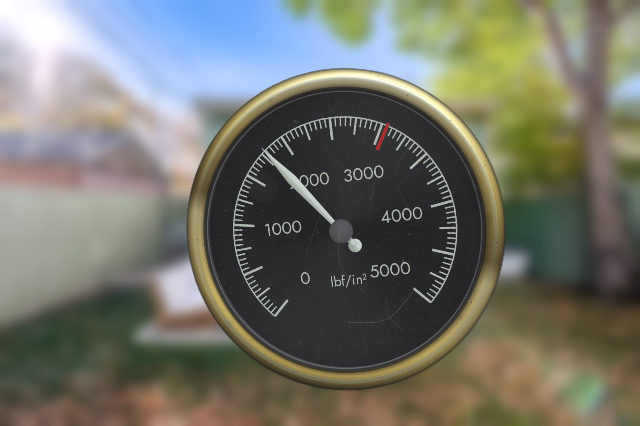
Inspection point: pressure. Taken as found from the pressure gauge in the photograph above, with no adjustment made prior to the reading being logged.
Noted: 1800 psi
